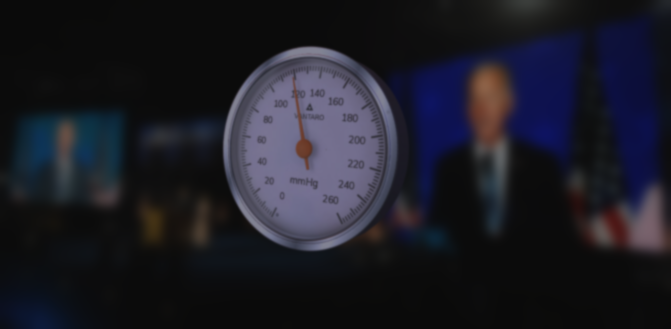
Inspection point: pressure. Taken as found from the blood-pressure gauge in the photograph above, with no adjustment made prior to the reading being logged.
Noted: 120 mmHg
